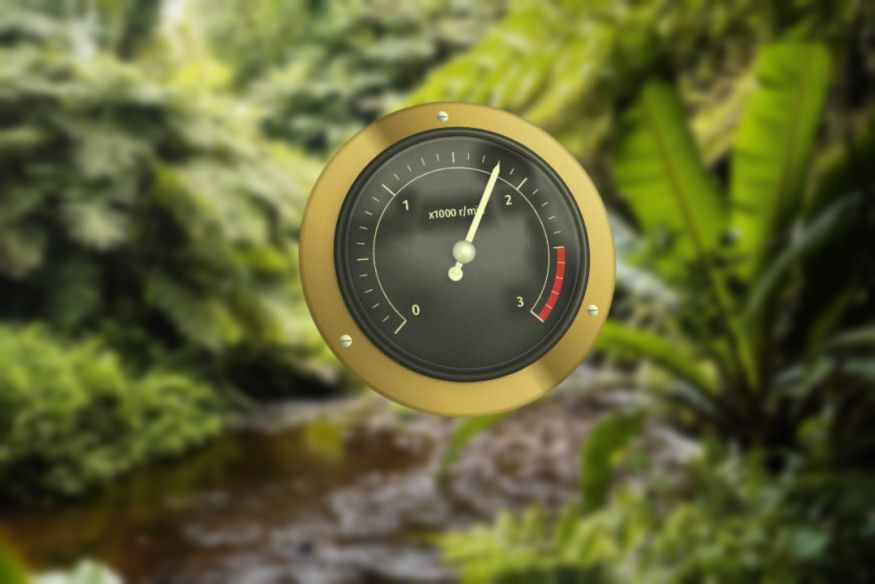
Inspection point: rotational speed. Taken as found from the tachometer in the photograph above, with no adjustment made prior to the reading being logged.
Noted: 1800 rpm
